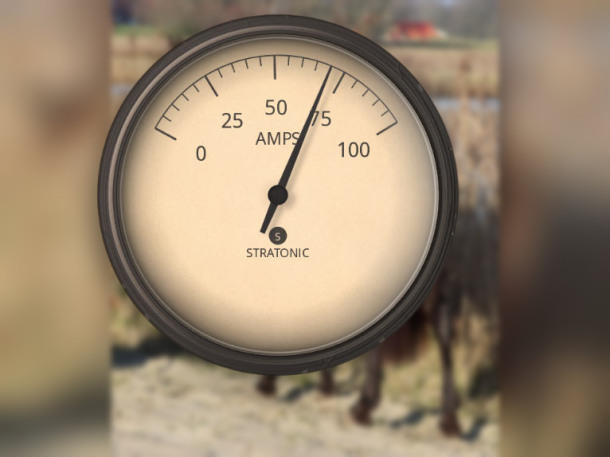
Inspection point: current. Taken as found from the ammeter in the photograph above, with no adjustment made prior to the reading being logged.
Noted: 70 A
